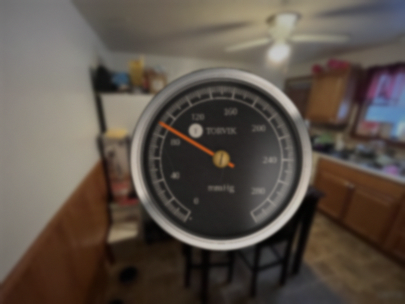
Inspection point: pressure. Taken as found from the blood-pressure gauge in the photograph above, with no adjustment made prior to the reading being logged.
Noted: 90 mmHg
